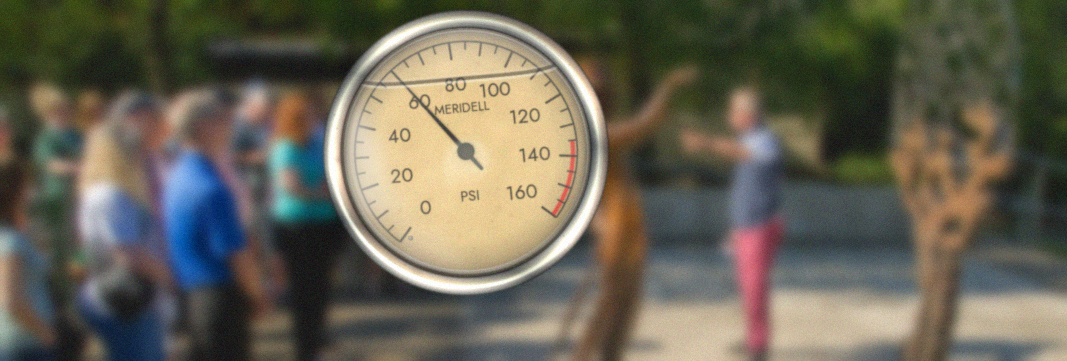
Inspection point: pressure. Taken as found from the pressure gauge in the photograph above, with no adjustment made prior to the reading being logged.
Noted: 60 psi
